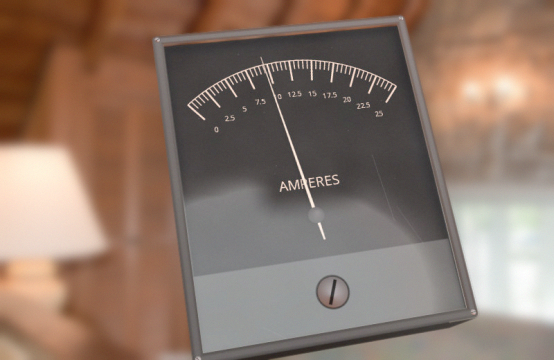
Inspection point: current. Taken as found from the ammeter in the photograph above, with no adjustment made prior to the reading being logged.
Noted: 9.5 A
